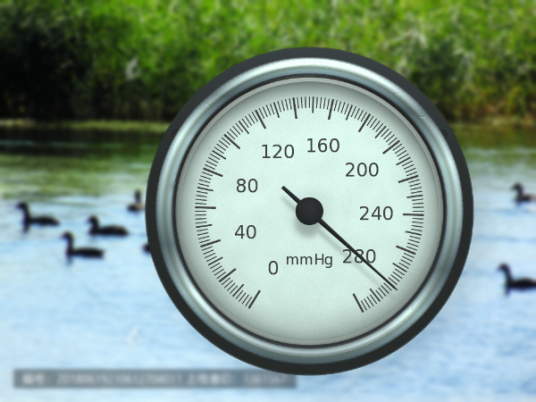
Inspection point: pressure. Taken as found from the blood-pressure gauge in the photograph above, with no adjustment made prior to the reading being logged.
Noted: 280 mmHg
